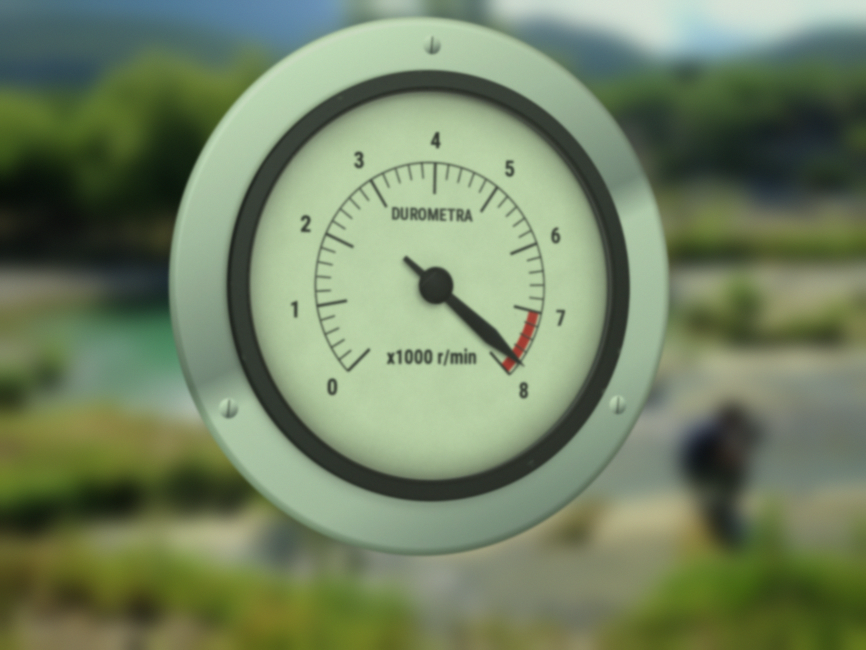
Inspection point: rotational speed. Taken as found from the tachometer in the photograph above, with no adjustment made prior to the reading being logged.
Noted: 7800 rpm
